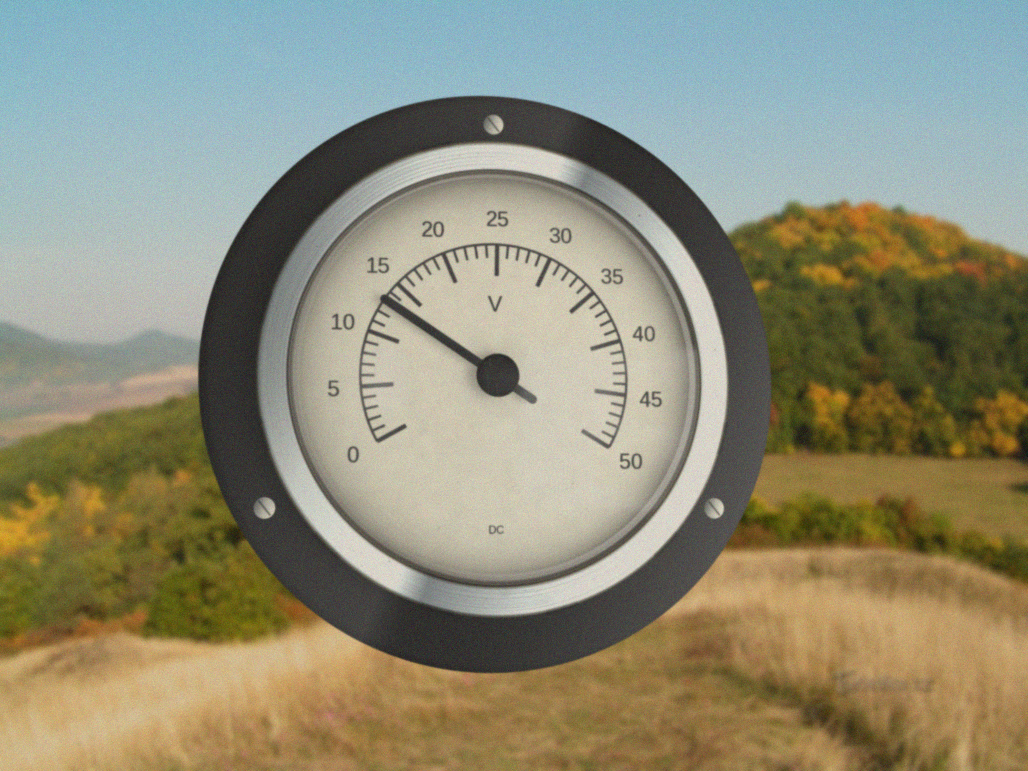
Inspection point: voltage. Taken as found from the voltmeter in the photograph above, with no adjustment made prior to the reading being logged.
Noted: 13 V
